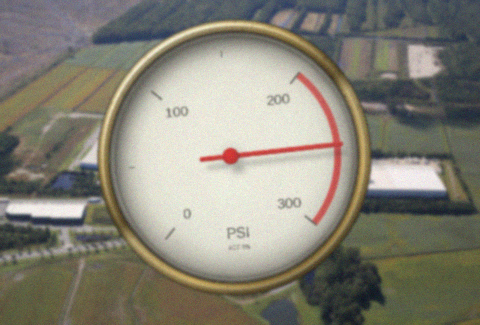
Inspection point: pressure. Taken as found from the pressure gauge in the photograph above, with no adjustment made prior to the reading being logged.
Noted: 250 psi
